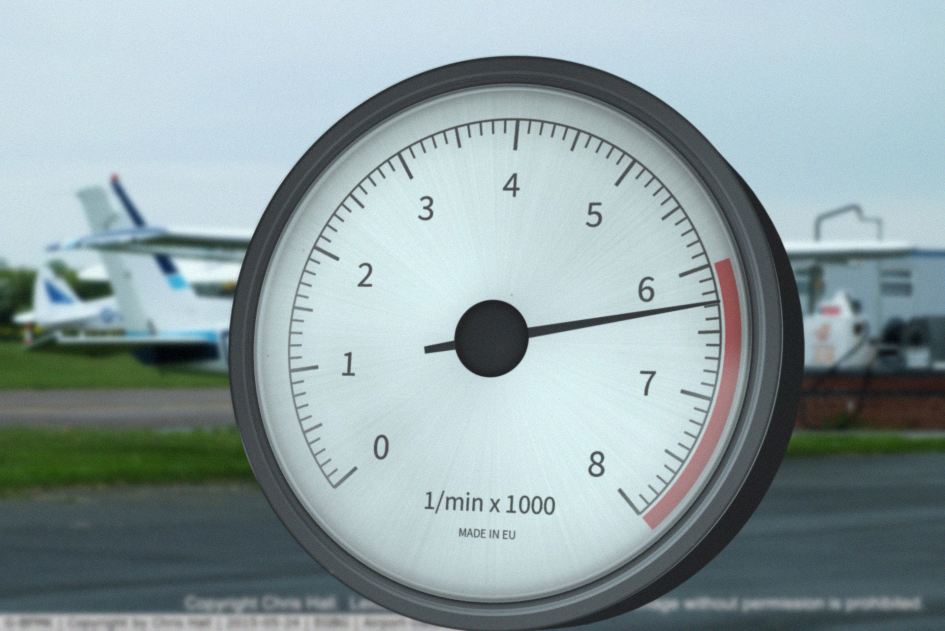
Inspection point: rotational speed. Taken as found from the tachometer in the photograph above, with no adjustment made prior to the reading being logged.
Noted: 6300 rpm
